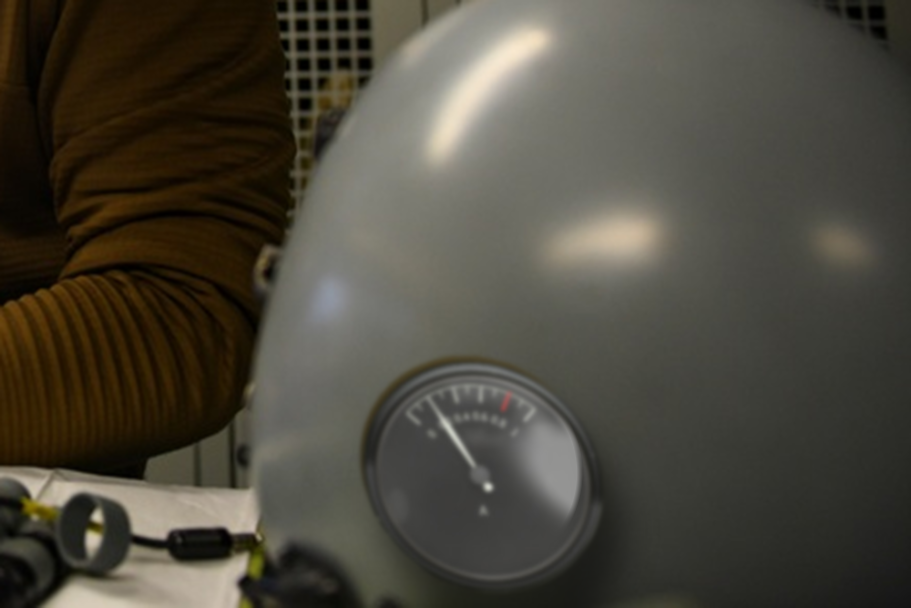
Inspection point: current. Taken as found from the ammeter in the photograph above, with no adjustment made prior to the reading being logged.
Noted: 0.2 A
